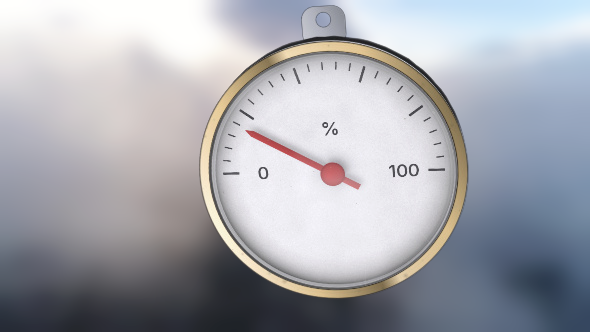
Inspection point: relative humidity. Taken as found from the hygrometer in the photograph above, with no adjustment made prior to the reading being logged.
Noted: 16 %
